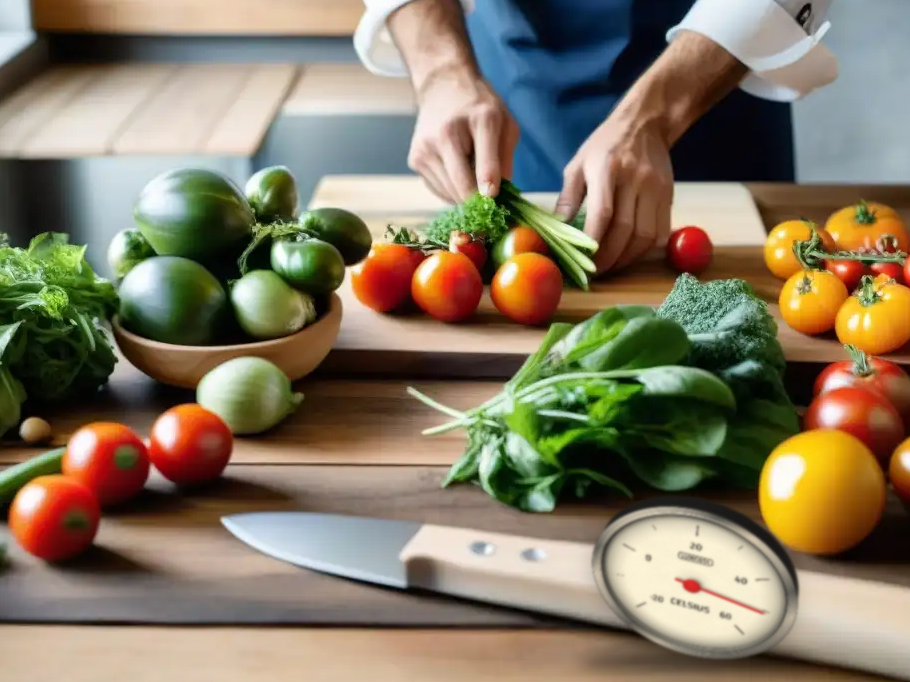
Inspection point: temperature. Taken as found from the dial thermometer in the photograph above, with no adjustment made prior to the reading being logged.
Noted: 50 °C
